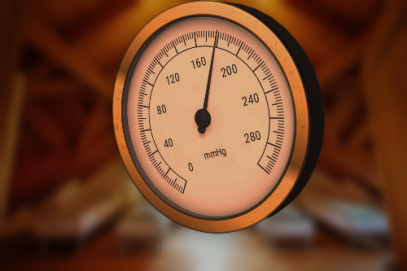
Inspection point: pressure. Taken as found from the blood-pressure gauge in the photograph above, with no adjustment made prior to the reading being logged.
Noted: 180 mmHg
